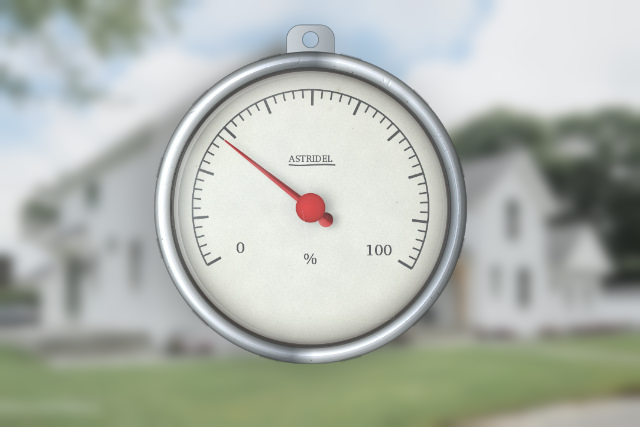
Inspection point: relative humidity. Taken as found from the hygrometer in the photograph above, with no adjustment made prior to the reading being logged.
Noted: 28 %
